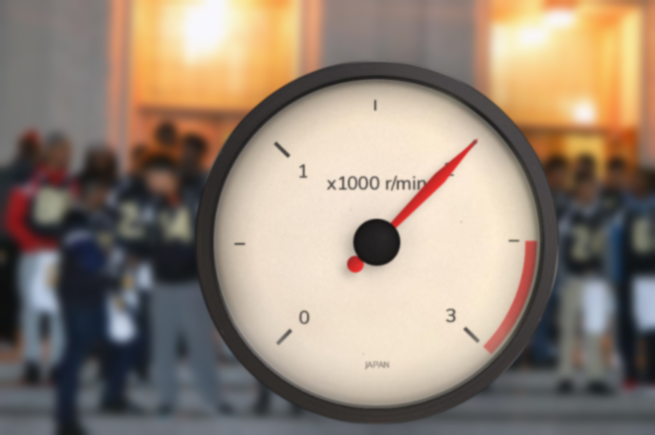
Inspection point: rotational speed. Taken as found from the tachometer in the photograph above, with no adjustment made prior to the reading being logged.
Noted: 2000 rpm
